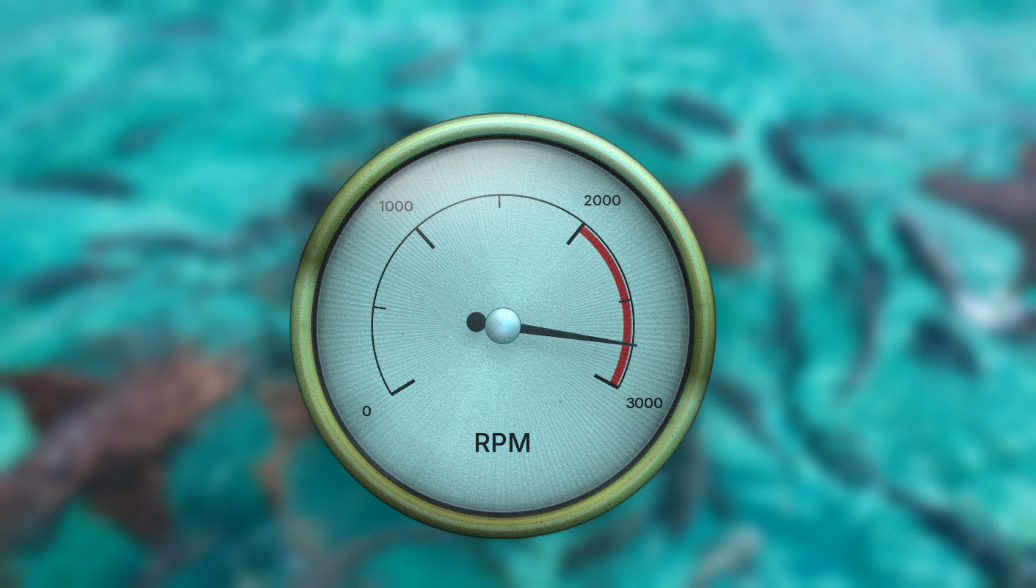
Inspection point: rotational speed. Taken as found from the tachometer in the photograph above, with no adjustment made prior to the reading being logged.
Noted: 2750 rpm
